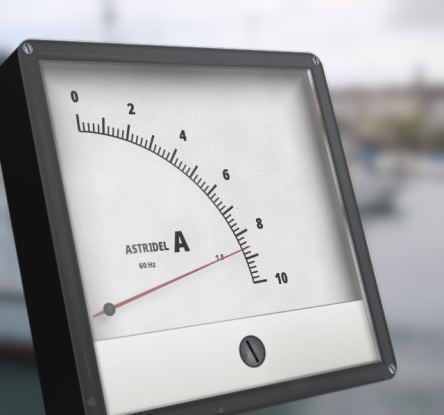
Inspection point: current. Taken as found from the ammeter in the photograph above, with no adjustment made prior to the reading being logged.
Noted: 8.6 A
